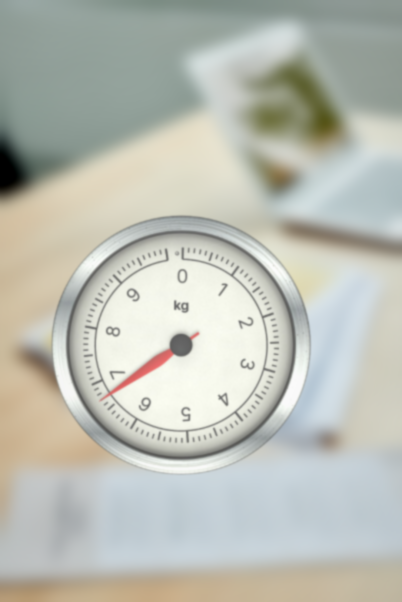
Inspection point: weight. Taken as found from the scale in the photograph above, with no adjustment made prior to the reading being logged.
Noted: 6.7 kg
